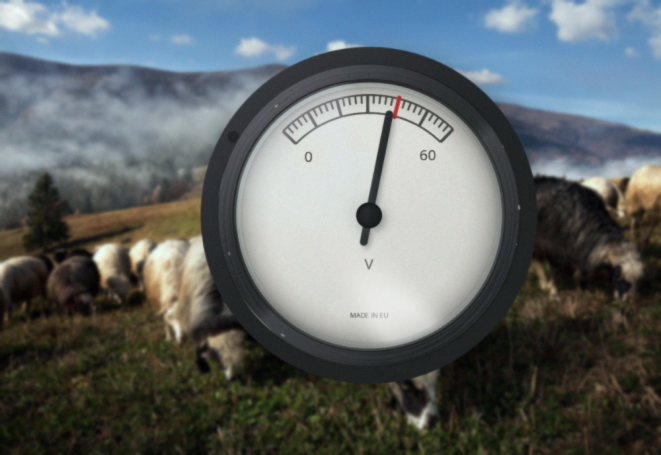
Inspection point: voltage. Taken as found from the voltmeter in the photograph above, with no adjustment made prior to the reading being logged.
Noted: 38 V
